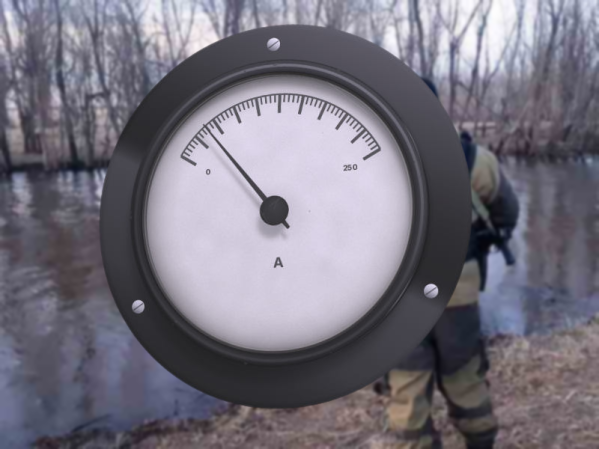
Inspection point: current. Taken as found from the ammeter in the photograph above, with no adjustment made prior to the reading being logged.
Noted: 40 A
